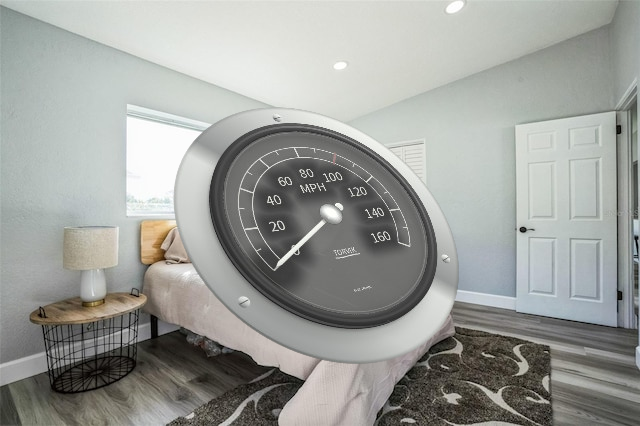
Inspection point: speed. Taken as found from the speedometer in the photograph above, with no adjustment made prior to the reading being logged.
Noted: 0 mph
